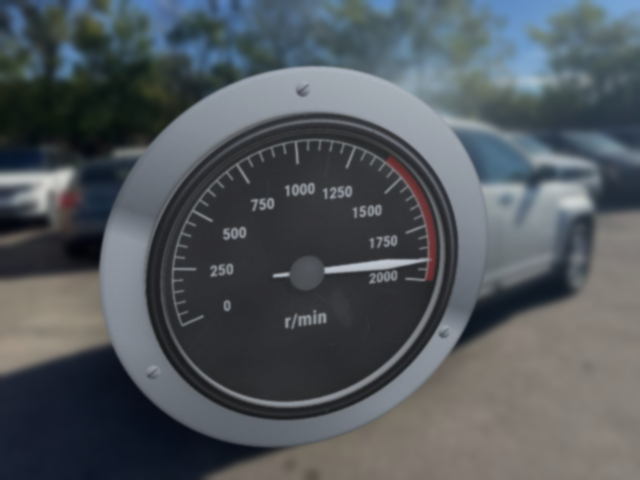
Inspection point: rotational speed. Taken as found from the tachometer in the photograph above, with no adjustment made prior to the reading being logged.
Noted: 1900 rpm
